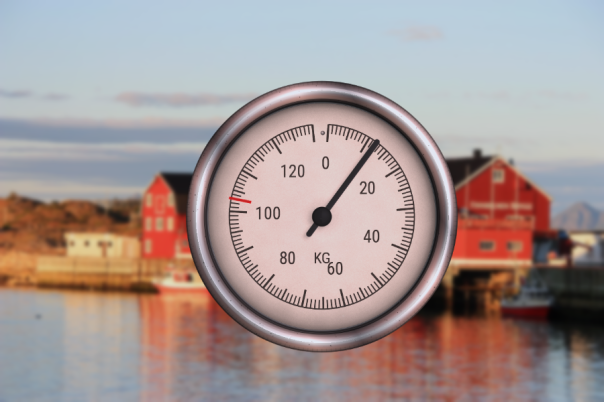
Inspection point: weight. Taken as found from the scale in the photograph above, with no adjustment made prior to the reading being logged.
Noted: 12 kg
